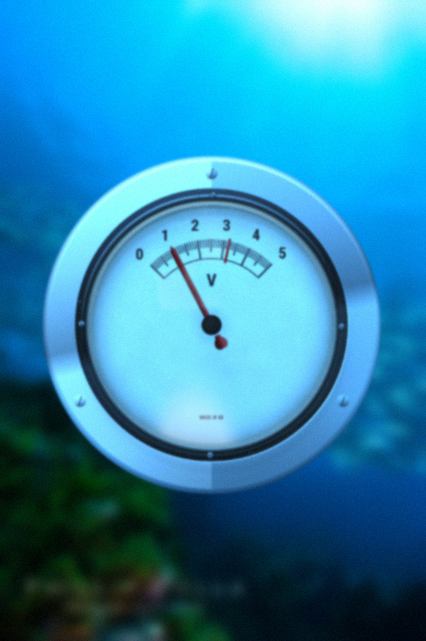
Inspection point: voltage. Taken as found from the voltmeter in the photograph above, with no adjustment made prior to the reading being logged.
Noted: 1 V
